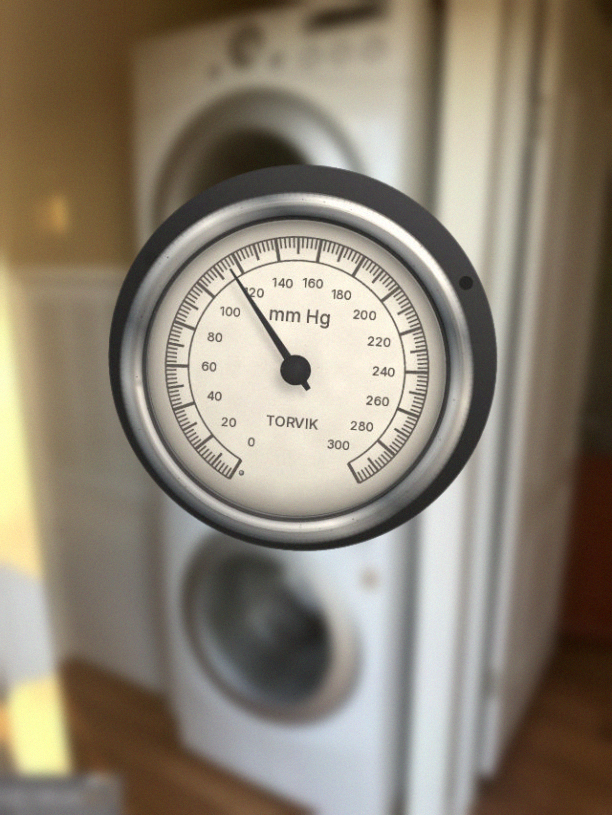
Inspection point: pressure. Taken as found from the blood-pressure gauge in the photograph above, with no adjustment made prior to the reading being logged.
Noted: 116 mmHg
